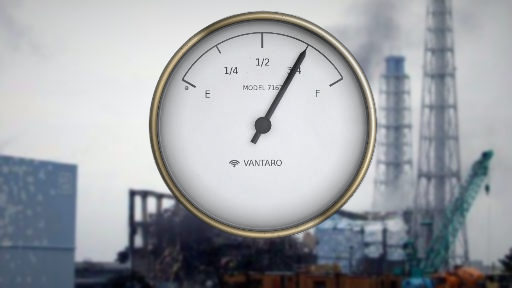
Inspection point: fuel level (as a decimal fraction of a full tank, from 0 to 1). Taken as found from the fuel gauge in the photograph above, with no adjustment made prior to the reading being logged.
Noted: 0.75
